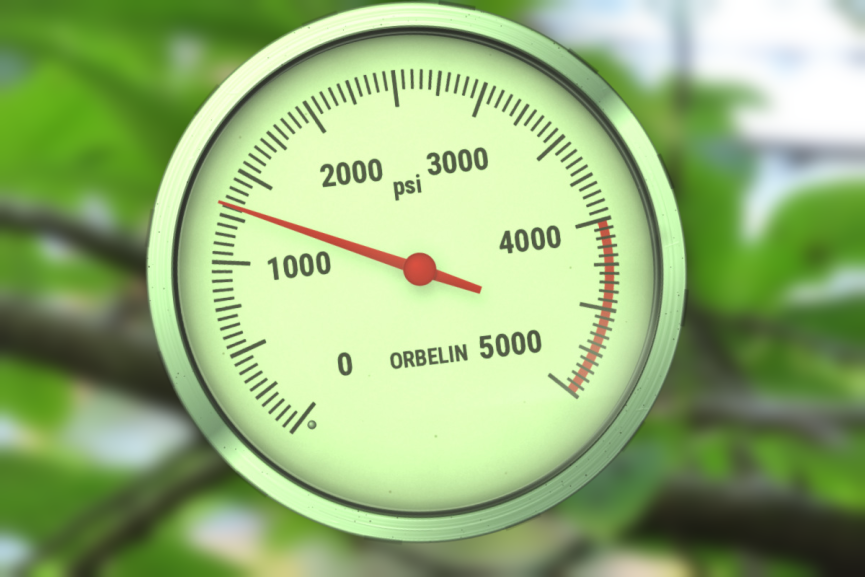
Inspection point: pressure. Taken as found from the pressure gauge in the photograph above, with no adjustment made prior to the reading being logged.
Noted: 1300 psi
